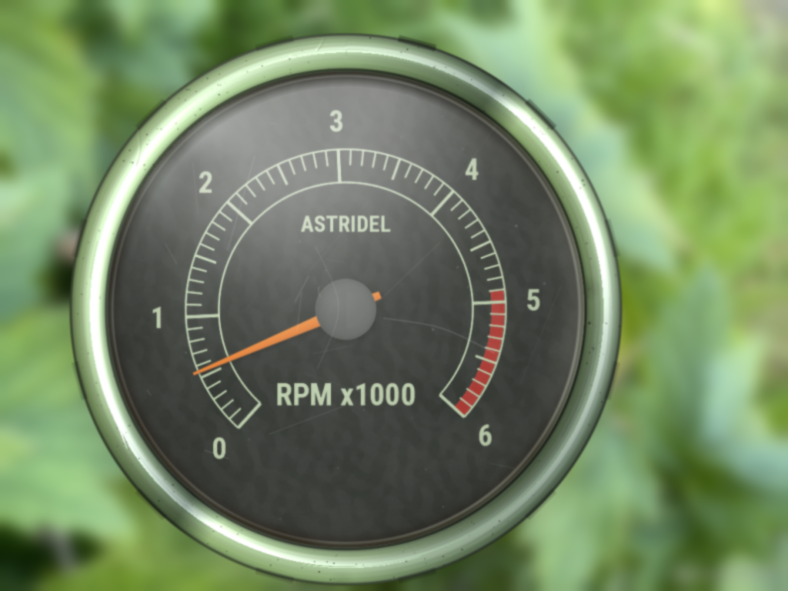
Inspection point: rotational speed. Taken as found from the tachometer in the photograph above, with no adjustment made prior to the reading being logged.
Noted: 550 rpm
